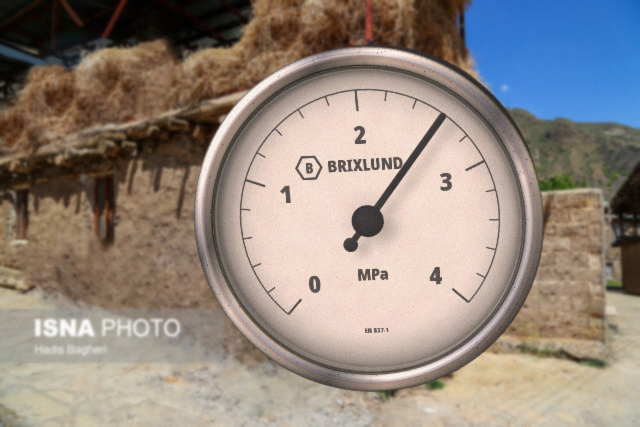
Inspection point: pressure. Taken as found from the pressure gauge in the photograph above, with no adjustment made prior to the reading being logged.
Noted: 2.6 MPa
